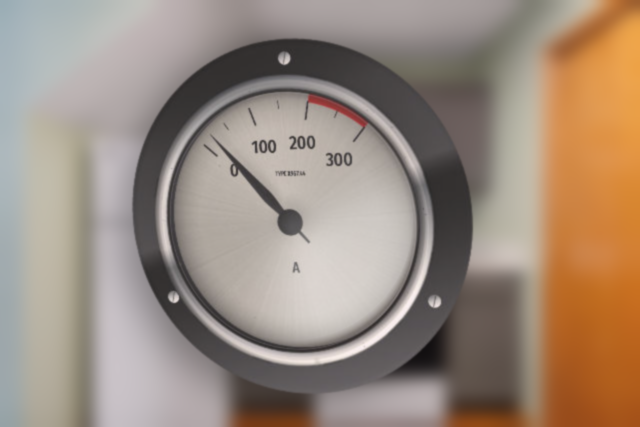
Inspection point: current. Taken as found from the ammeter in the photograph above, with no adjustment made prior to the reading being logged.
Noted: 25 A
